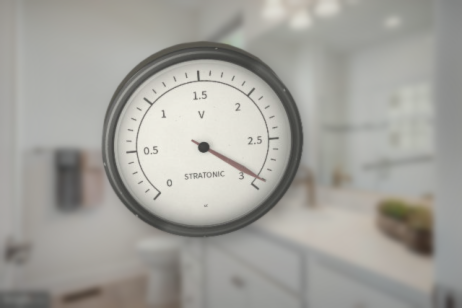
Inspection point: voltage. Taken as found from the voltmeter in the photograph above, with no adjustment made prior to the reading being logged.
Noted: 2.9 V
